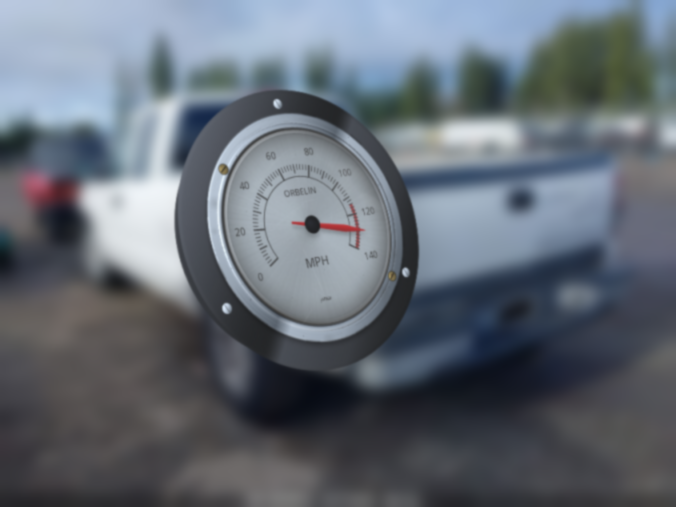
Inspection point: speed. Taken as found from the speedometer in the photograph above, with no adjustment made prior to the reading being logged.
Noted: 130 mph
